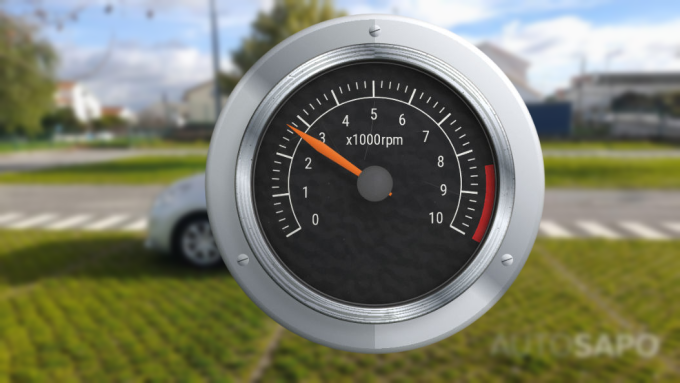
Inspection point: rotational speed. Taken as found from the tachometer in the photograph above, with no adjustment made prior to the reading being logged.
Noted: 2700 rpm
